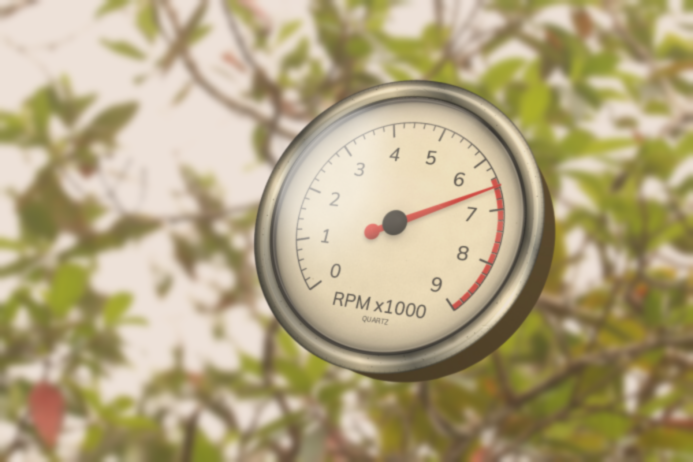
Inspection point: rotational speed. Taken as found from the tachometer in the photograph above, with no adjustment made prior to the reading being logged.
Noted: 6600 rpm
